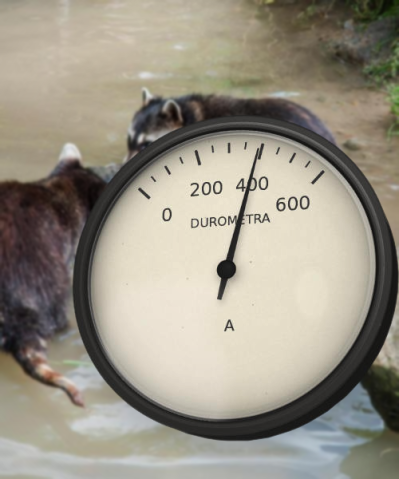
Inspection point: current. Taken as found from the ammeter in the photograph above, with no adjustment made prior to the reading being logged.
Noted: 400 A
